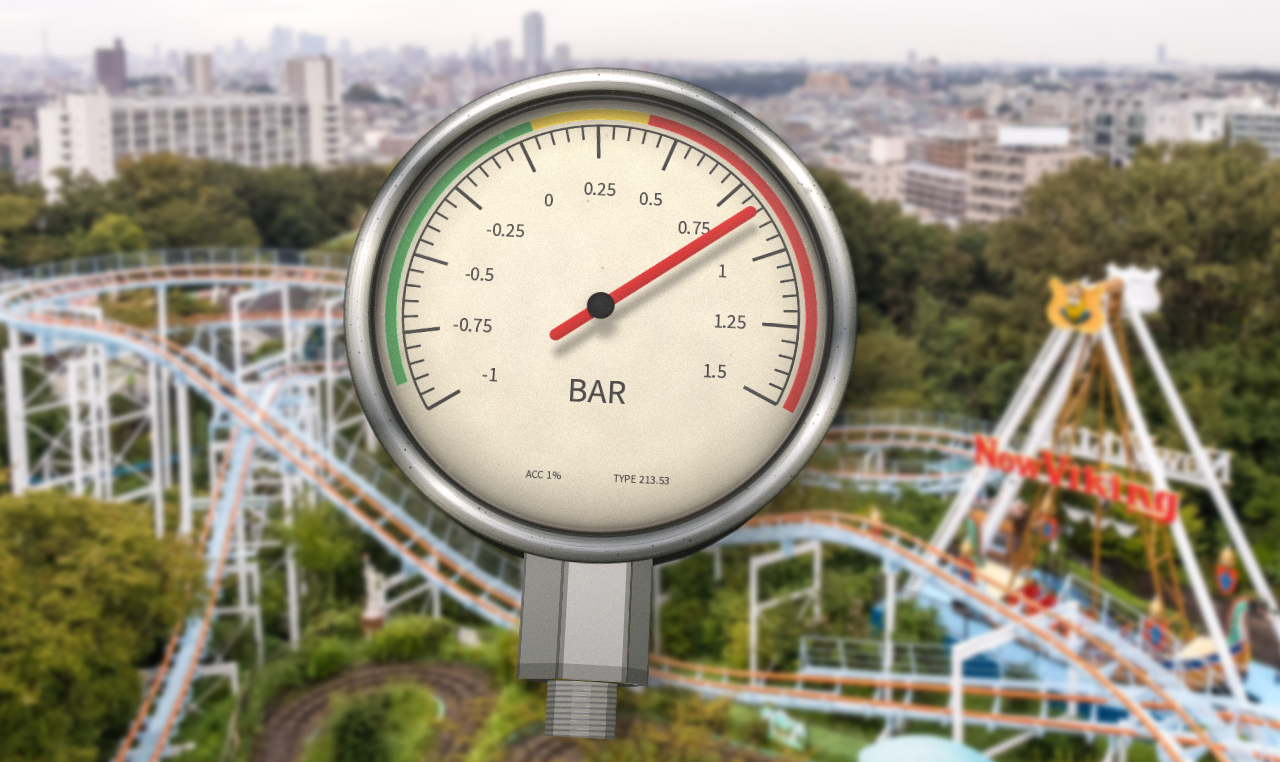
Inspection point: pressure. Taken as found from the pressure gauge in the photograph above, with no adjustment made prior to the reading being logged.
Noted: 0.85 bar
